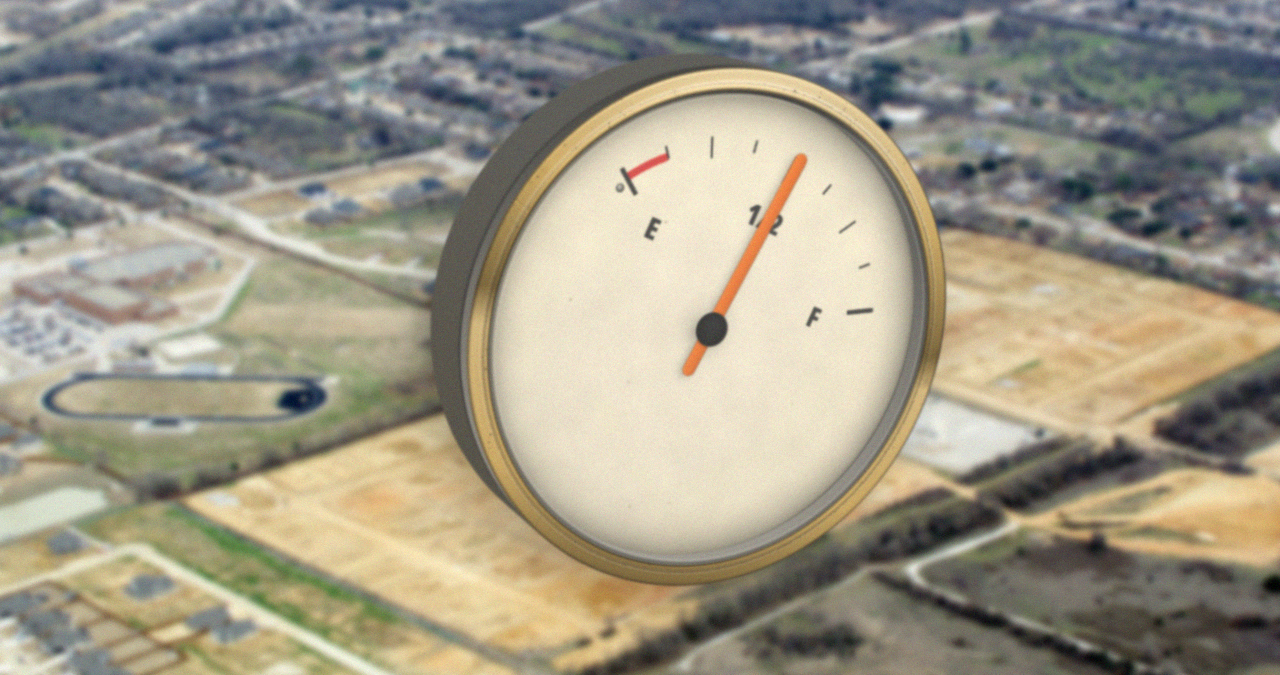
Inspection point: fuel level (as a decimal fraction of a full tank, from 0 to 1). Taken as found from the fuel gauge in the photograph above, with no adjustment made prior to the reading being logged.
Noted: 0.5
